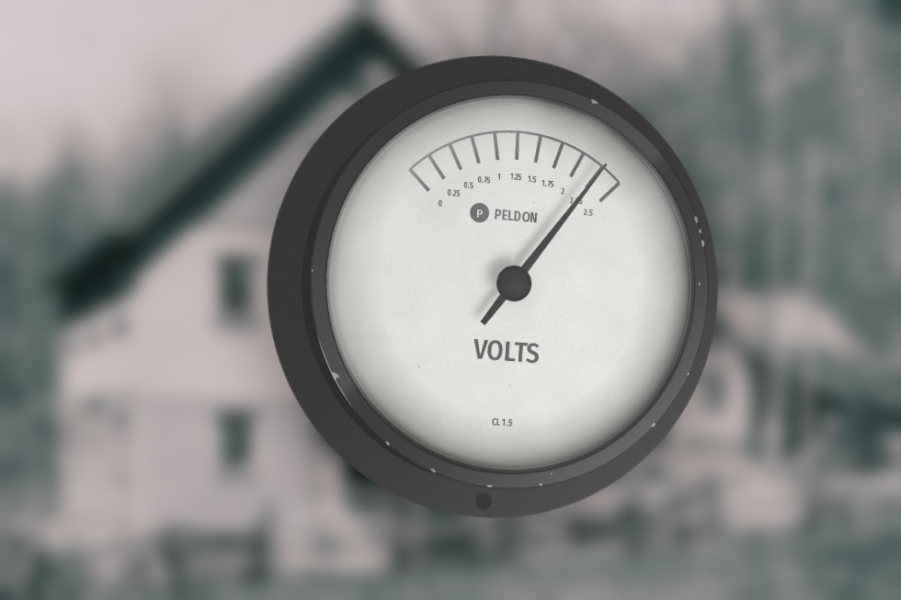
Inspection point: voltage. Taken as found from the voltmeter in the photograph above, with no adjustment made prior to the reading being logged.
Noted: 2.25 V
